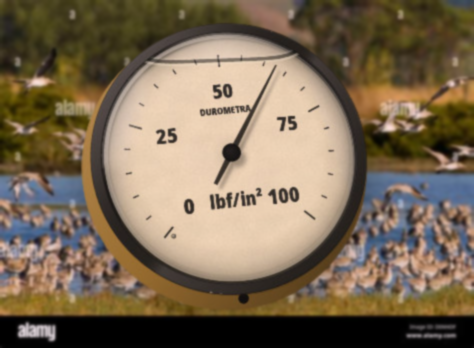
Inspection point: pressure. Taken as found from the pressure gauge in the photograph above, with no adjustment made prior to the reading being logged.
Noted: 62.5 psi
